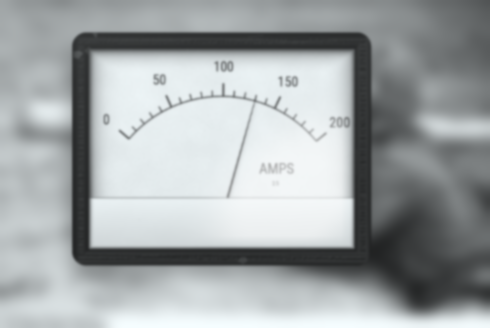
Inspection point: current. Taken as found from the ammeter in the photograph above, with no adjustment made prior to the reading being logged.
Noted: 130 A
